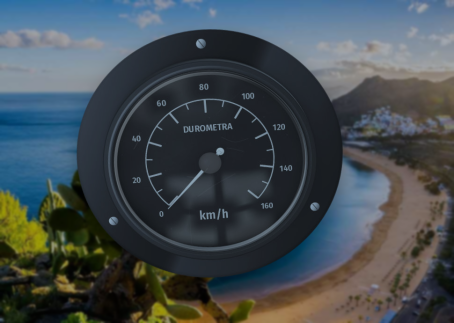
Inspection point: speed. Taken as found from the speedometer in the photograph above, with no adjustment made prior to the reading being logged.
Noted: 0 km/h
